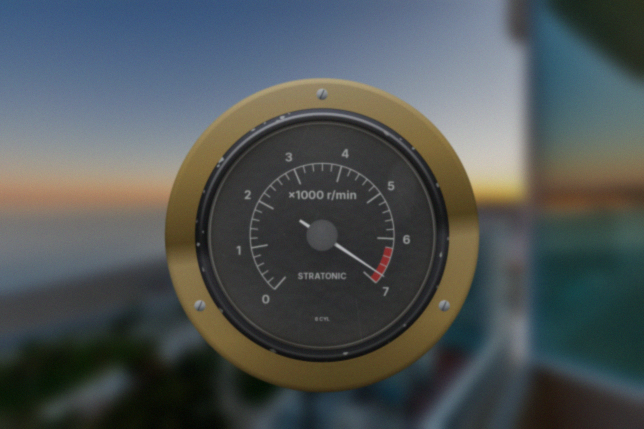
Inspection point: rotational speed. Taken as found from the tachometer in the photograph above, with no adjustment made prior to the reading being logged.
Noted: 6800 rpm
